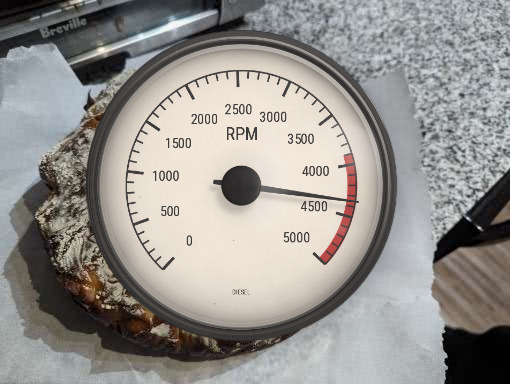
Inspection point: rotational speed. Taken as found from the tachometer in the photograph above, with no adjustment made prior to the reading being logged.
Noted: 4350 rpm
